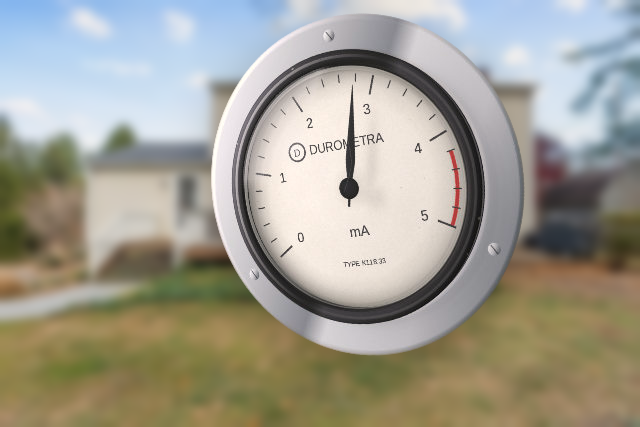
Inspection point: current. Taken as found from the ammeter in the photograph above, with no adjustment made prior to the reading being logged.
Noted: 2.8 mA
